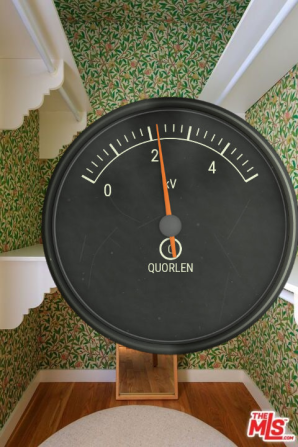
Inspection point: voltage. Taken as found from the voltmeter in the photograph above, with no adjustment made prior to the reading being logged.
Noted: 2.2 kV
